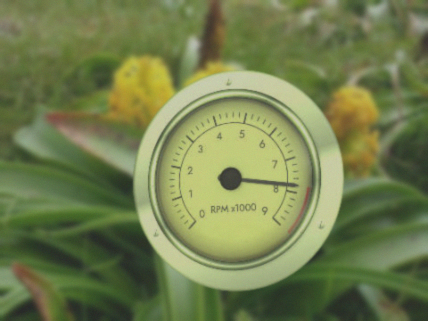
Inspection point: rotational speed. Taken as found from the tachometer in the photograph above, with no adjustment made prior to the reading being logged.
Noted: 7800 rpm
